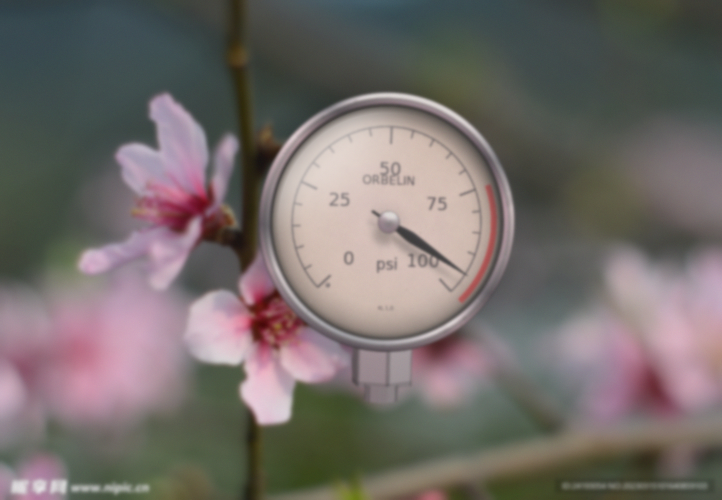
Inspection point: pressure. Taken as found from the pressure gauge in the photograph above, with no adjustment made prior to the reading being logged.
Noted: 95 psi
